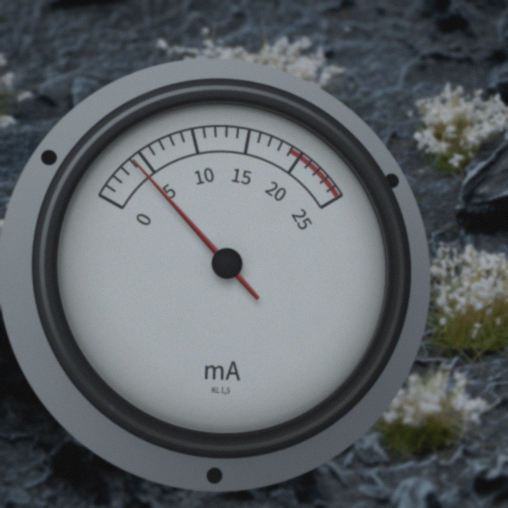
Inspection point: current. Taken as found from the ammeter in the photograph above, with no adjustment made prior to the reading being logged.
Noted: 4 mA
